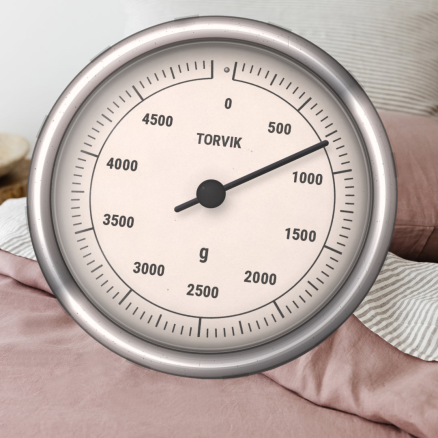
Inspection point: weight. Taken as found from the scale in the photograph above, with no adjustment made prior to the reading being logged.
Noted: 800 g
